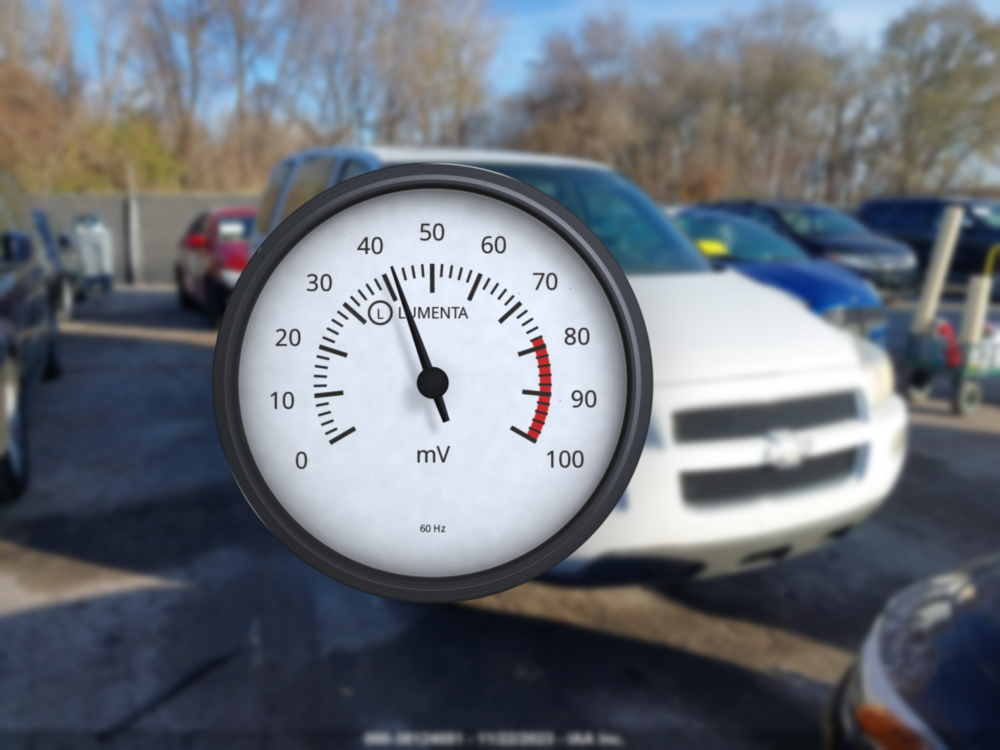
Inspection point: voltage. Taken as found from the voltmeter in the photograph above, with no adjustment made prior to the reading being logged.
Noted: 42 mV
